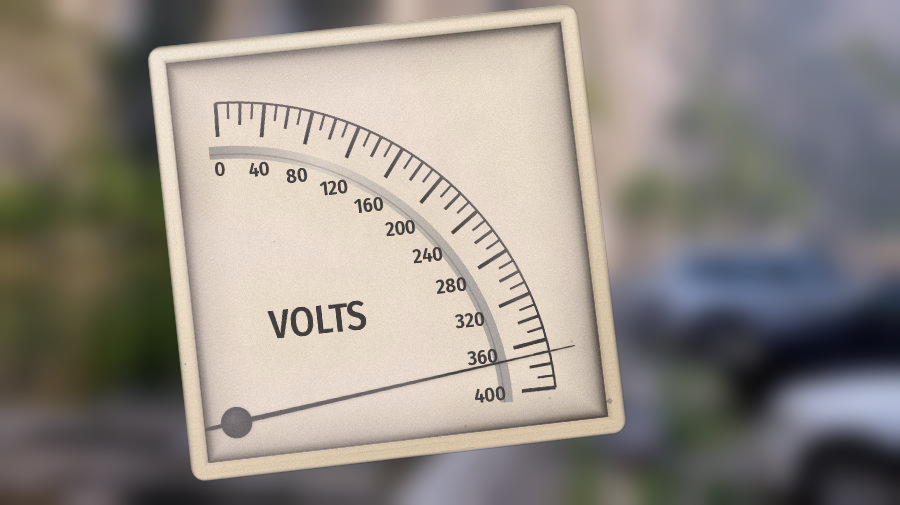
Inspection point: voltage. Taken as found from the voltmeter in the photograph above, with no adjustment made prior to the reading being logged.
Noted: 370 V
